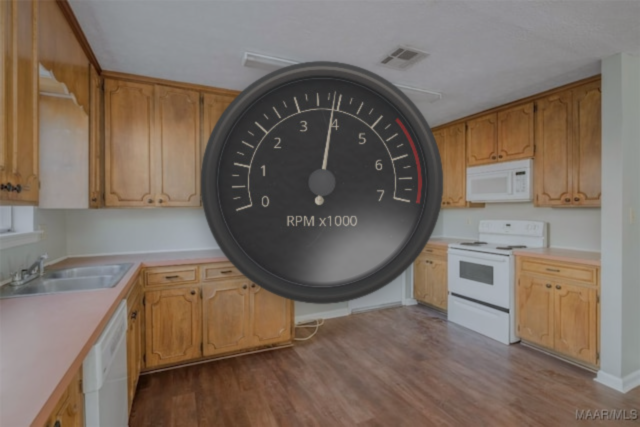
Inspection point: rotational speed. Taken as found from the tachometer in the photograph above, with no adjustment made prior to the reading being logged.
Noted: 3875 rpm
